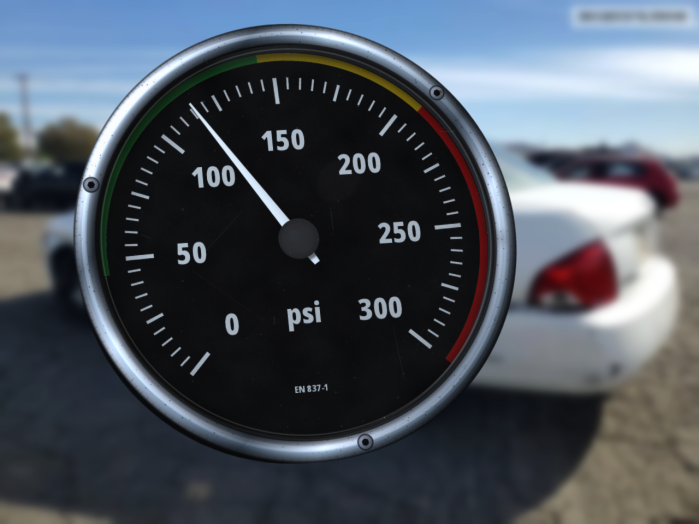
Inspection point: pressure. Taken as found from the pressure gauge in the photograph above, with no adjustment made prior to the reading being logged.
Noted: 115 psi
